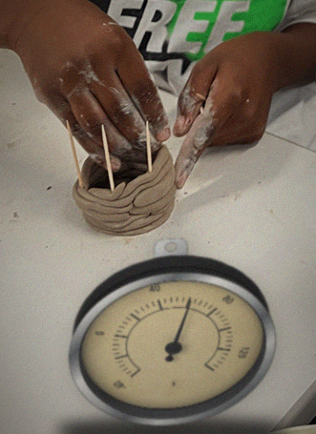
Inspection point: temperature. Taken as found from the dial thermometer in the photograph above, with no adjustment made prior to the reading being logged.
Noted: 60 °F
